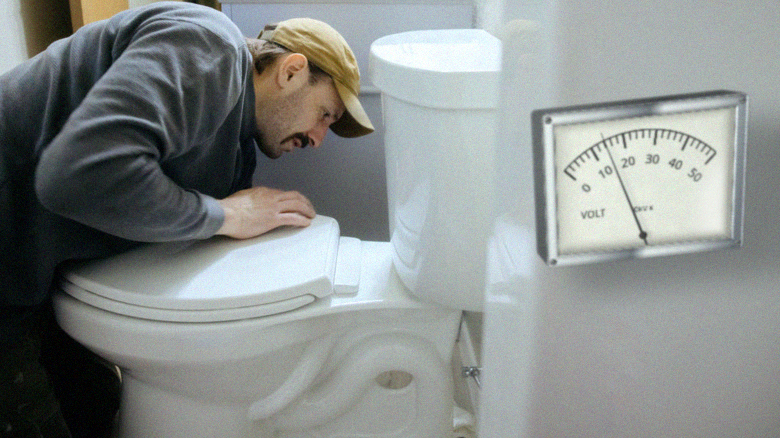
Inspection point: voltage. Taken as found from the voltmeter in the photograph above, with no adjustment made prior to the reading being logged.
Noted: 14 V
